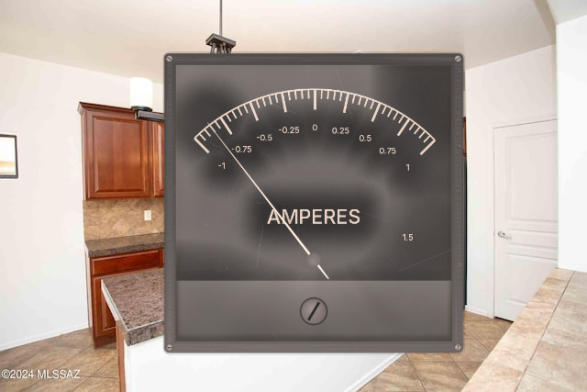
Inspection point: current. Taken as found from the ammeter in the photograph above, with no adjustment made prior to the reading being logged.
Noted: -0.85 A
